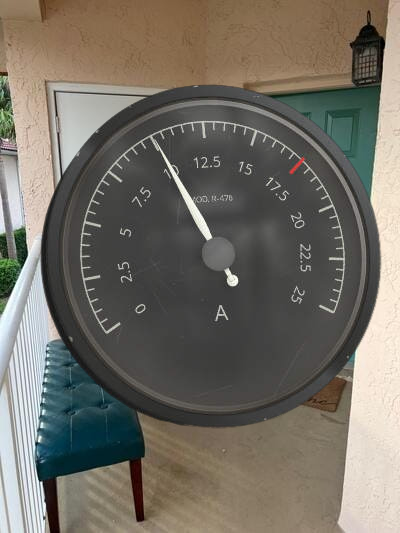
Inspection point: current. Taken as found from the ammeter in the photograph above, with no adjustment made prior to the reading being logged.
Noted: 10 A
